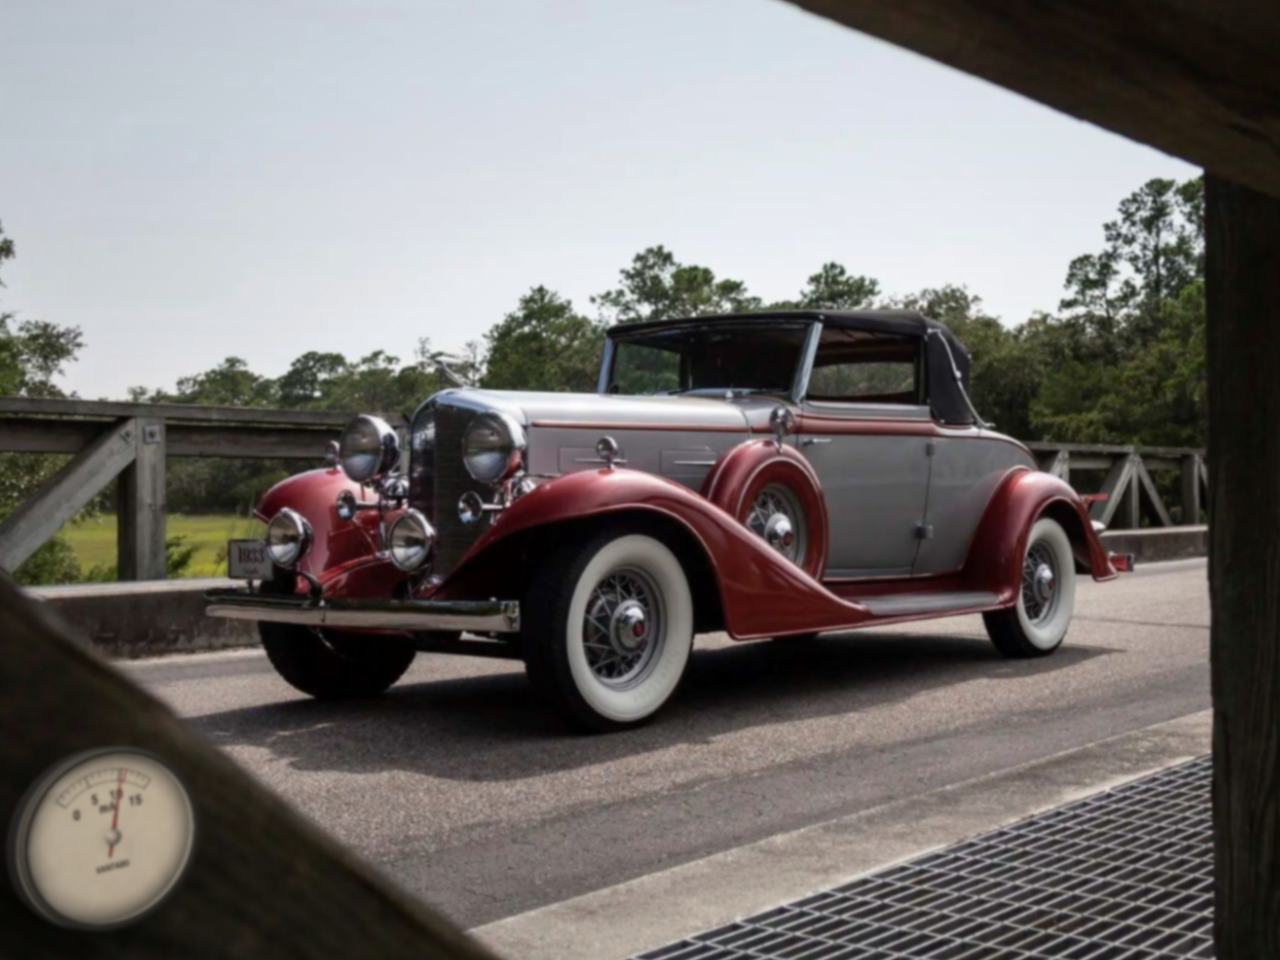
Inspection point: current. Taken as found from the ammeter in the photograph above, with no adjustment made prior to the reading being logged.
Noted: 10 mA
